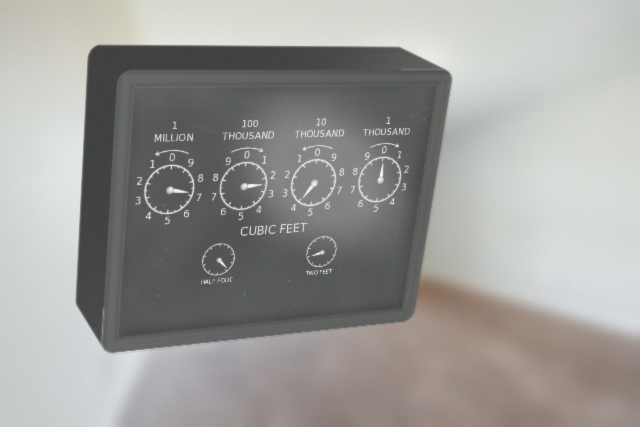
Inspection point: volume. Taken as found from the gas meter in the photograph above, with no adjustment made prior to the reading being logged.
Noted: 724000 ft³
